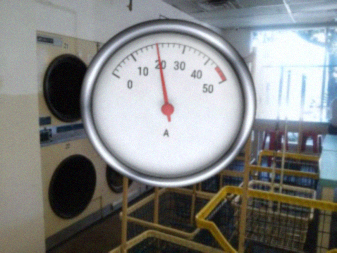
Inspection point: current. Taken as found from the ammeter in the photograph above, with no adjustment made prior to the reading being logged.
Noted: 20 A
